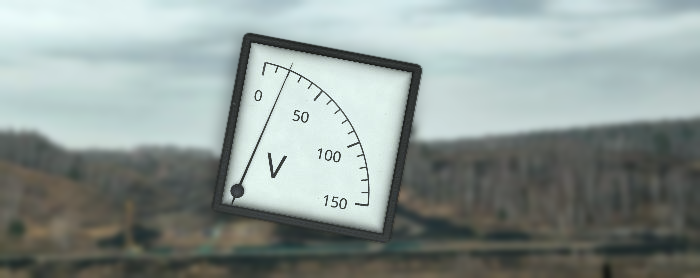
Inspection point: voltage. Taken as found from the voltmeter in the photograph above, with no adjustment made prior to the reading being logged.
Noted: 20 V
